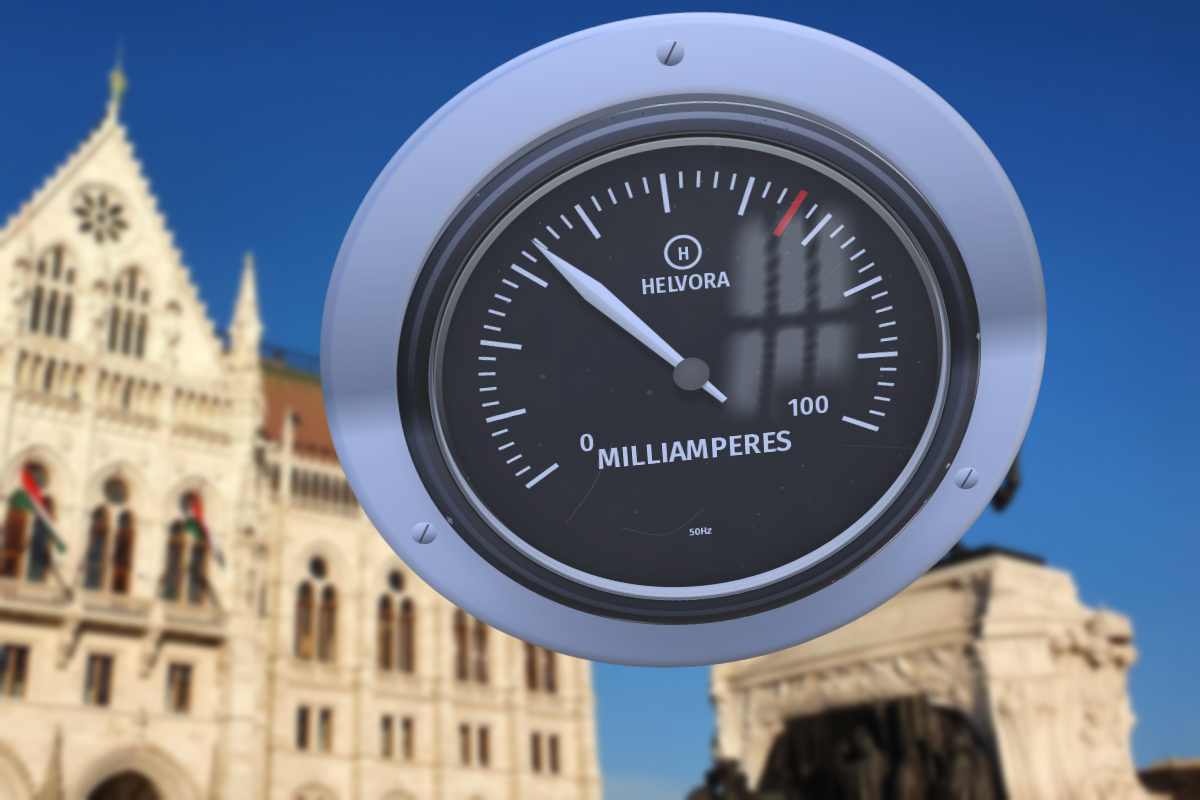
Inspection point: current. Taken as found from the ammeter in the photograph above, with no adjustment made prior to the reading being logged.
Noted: 34 mA
